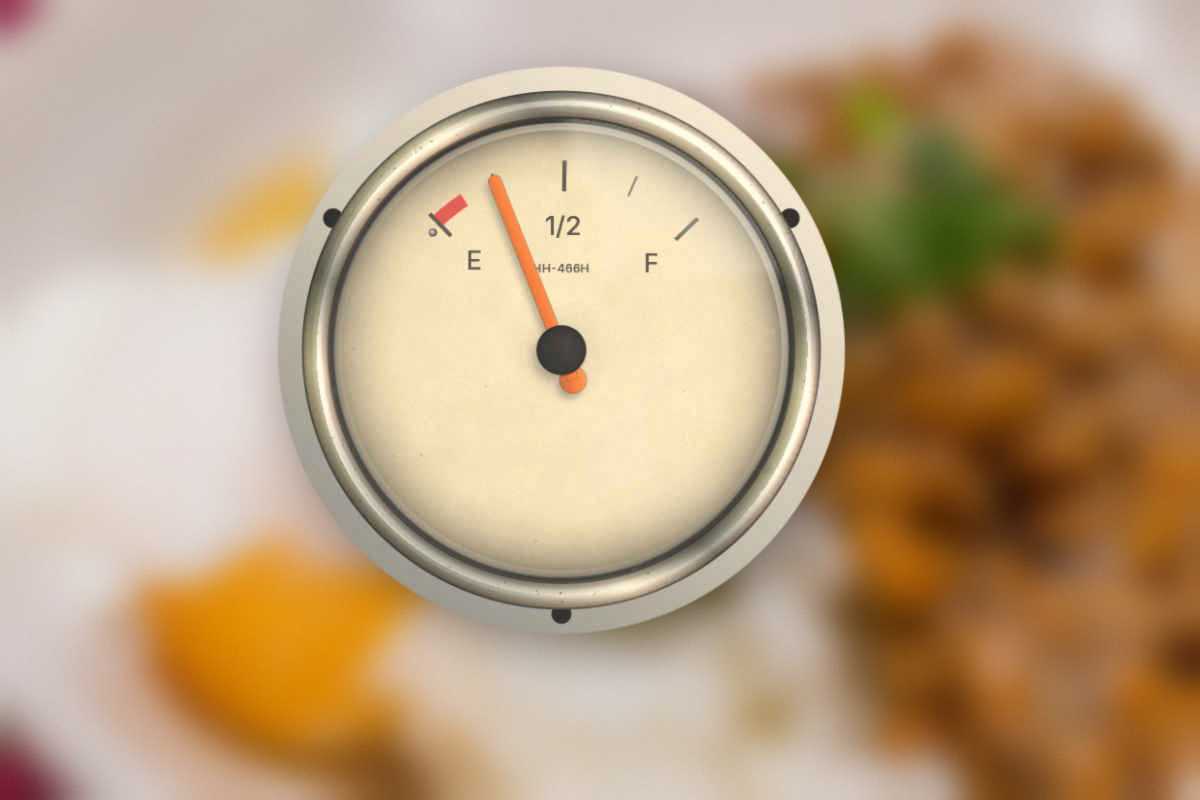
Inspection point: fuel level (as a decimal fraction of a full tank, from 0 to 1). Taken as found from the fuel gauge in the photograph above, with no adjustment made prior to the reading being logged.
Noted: 0.25
